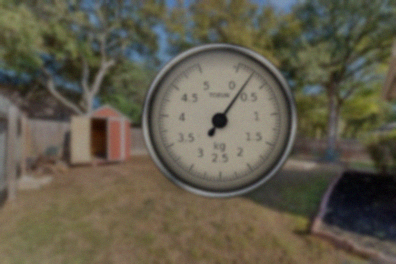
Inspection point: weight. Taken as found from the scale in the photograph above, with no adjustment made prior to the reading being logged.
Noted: 0.25 kg
